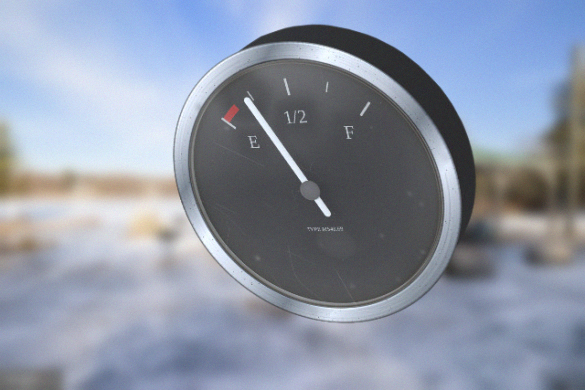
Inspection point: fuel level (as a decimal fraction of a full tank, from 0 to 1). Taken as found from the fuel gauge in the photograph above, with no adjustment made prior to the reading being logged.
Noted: 0.25
